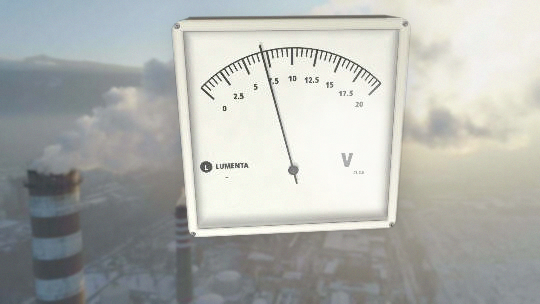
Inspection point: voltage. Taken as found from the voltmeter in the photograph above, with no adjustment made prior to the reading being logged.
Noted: 7 V
